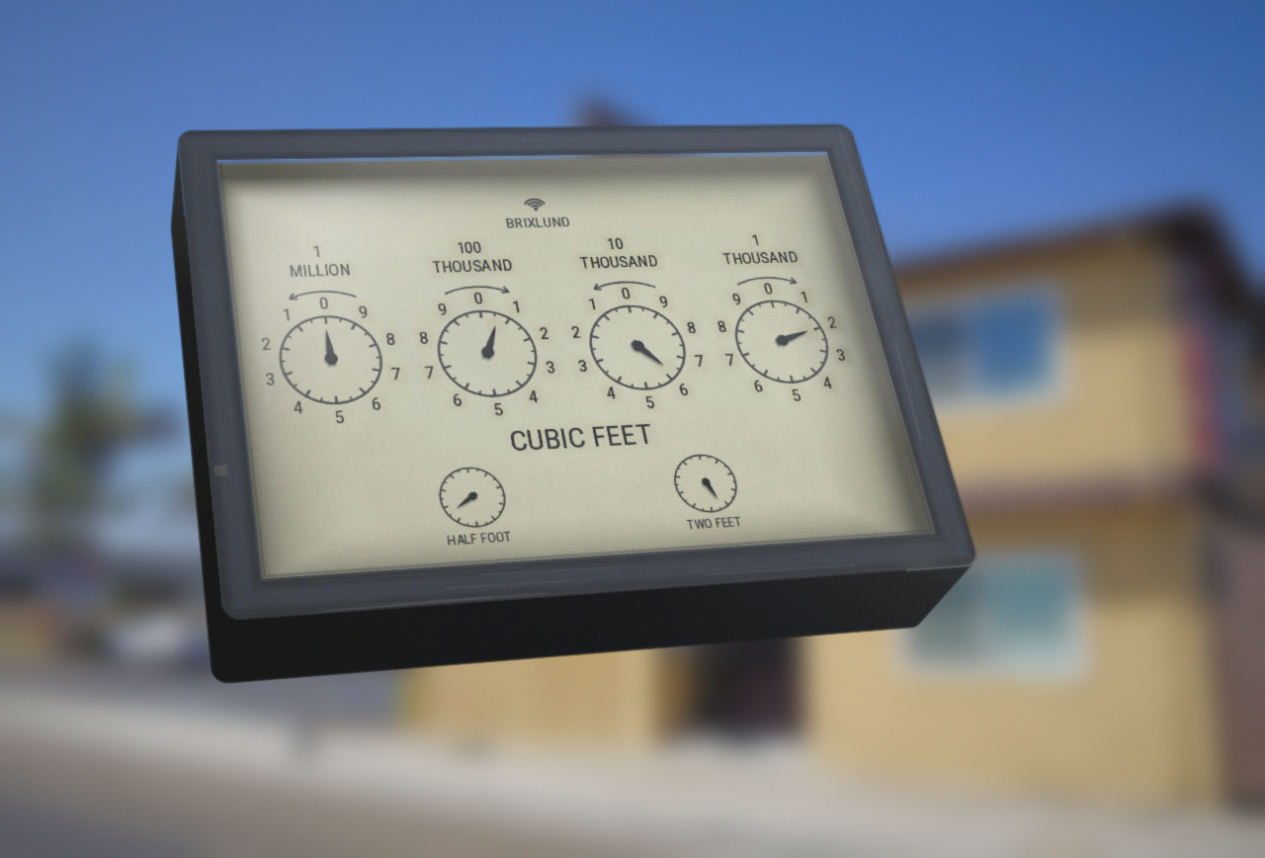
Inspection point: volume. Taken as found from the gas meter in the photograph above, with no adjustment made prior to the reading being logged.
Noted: 6200 ft³
